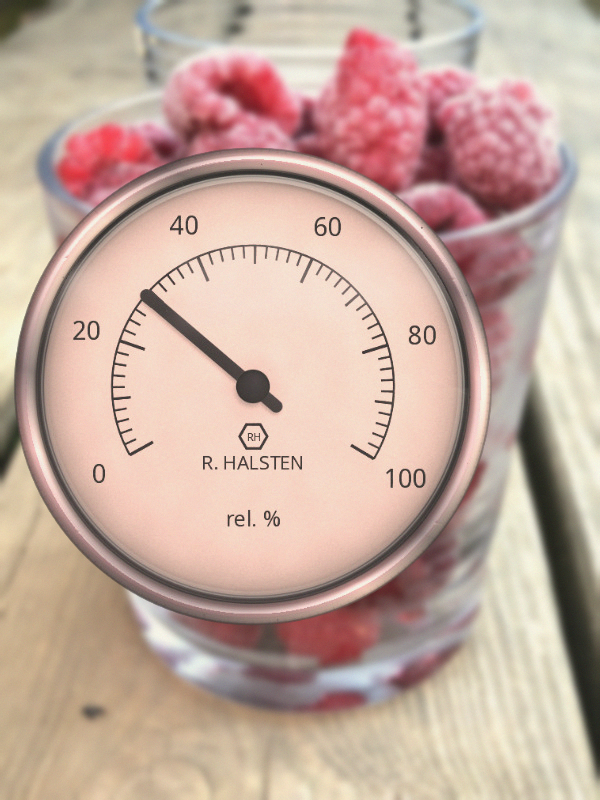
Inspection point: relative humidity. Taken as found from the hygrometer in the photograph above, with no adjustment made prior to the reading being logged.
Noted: 29 %
